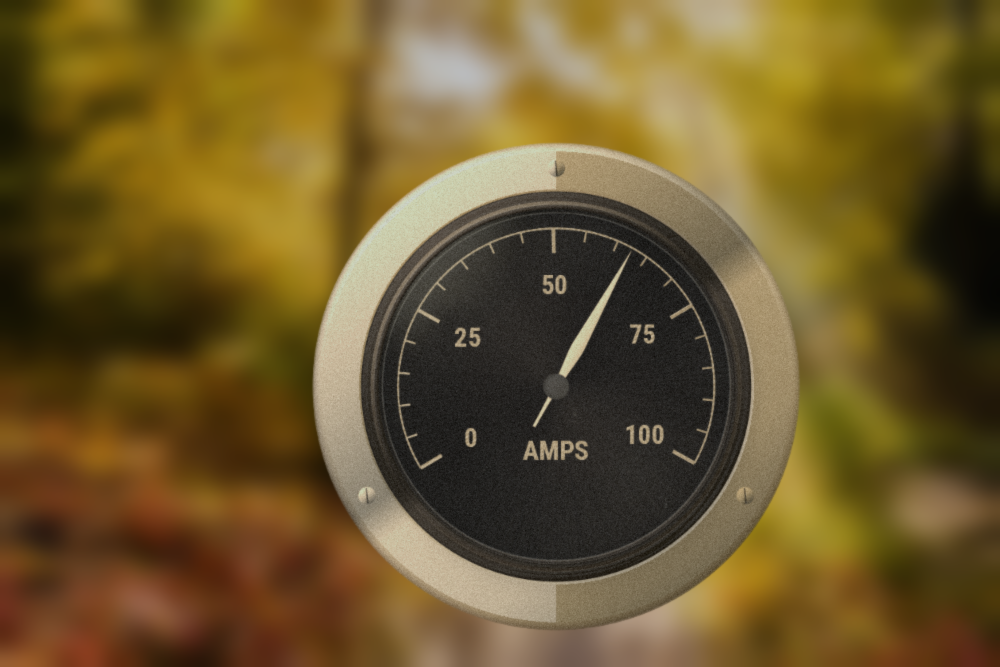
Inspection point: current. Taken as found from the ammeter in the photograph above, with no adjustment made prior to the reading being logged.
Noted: 62.5 A
